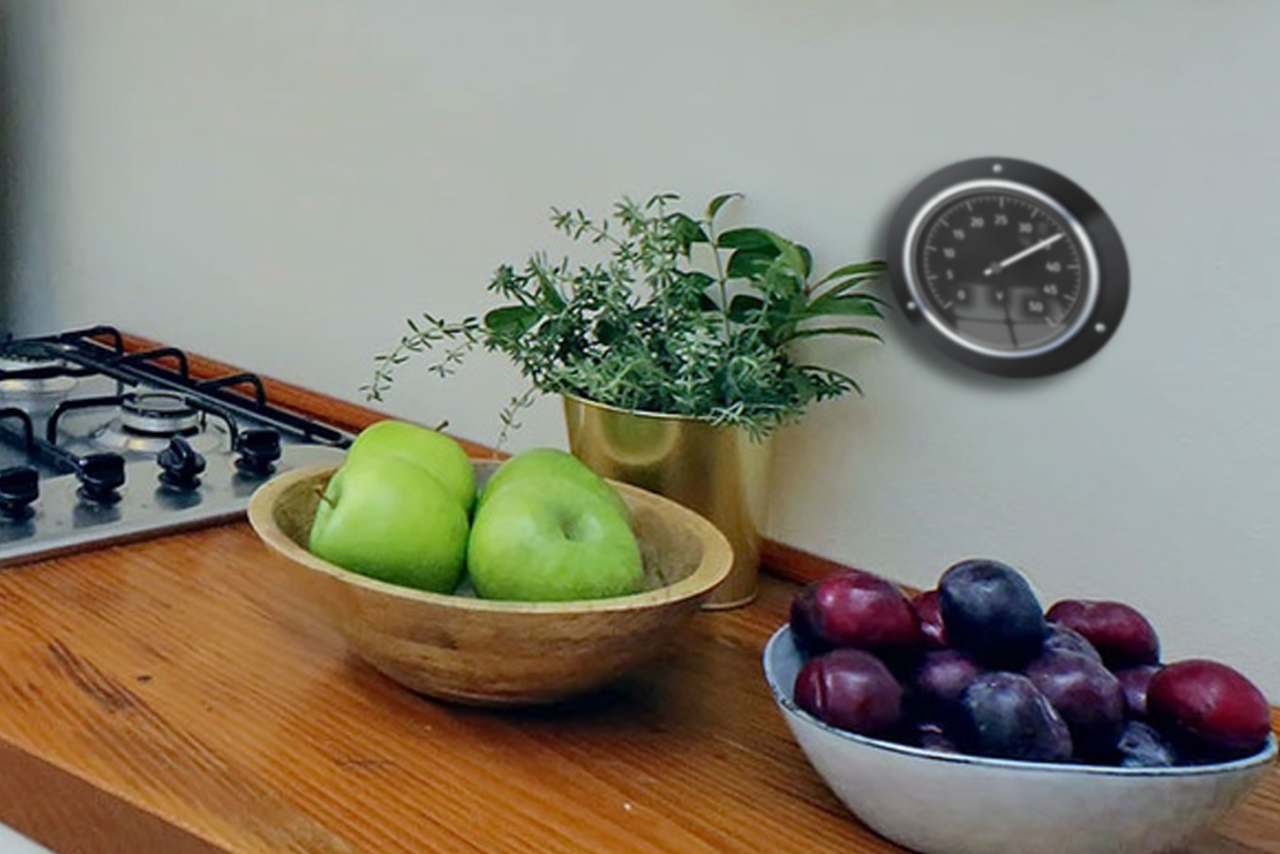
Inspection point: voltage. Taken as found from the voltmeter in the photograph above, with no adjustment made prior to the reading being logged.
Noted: 35 V
